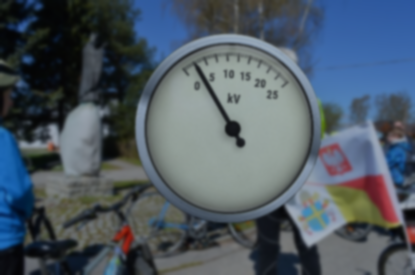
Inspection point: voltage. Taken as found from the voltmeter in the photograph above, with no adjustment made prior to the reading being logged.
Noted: 2.5 kV
